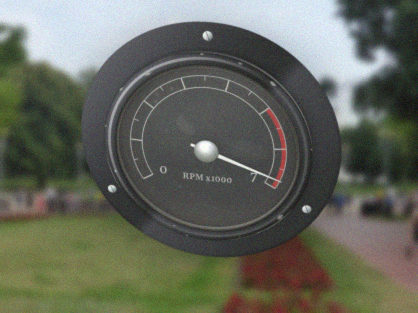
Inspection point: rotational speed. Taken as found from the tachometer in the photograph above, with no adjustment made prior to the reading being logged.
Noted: 6750 rpm
